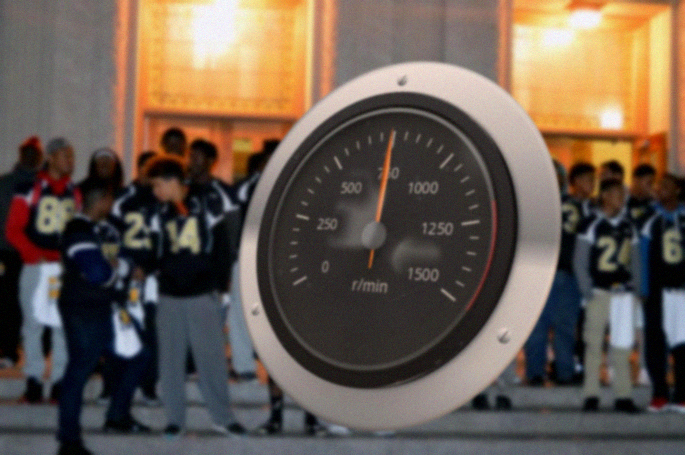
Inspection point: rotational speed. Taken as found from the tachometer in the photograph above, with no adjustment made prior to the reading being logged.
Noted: 750 rpm
